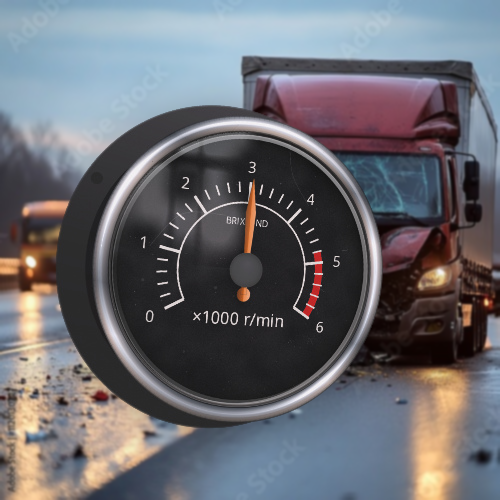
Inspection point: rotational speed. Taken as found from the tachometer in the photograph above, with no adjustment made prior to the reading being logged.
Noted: 3000 rpm
